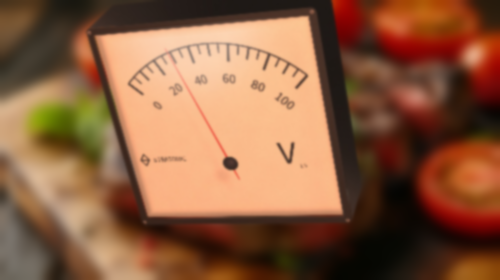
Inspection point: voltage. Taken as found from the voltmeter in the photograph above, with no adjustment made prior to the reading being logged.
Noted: 30 V
